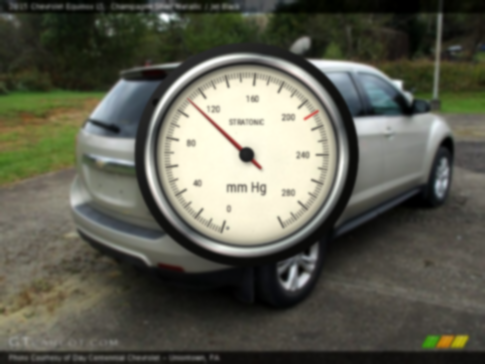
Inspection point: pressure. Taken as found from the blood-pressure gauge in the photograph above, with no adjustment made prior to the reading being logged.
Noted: 110 mmHg
